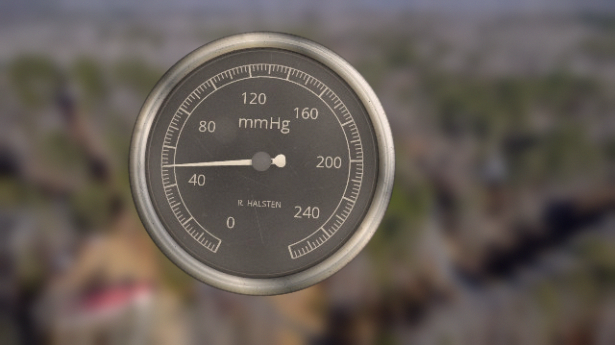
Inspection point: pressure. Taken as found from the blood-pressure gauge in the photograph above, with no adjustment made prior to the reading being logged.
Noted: 50 mmHg
